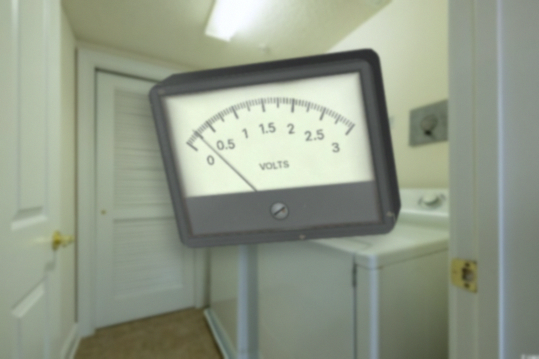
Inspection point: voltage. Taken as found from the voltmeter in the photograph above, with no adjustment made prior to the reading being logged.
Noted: 0.25 V
